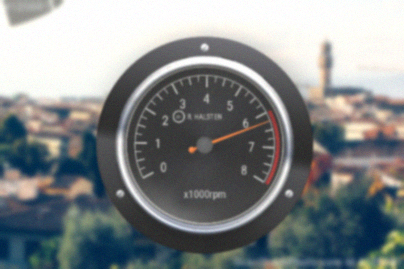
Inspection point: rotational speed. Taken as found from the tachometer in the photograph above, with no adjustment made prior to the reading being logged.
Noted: 6250 rpm
